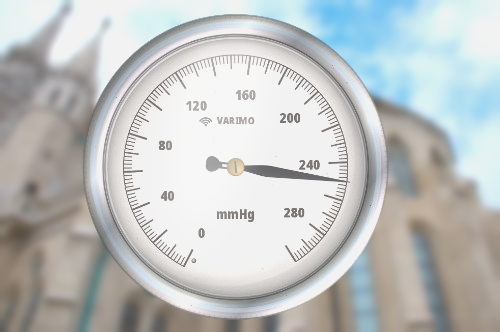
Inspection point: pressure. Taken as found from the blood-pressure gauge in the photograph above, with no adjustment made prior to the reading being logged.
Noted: 250 mmHg
